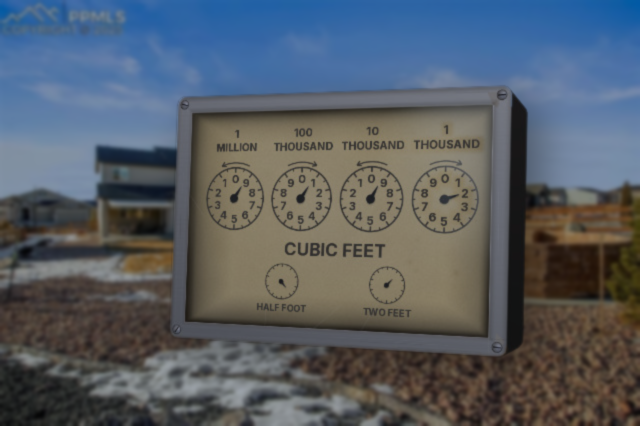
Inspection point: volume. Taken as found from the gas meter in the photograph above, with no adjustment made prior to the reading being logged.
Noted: 909200 ft³
